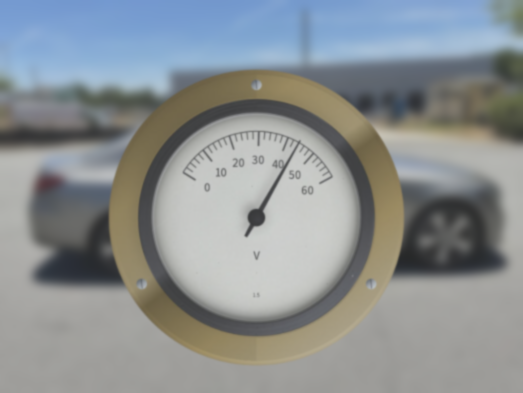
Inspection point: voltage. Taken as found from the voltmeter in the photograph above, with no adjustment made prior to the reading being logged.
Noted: 44 V
